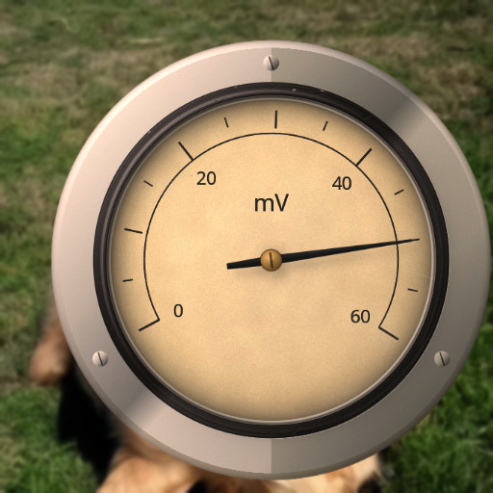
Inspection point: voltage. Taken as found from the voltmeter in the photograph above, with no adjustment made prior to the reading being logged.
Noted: 50 mV
